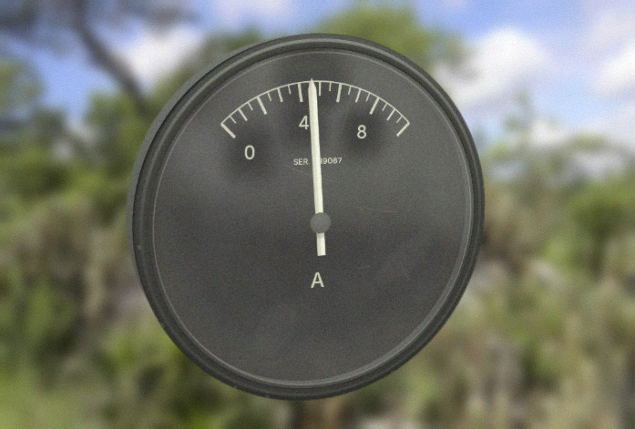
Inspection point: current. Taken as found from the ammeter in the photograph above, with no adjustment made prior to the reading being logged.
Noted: 4.5 A
